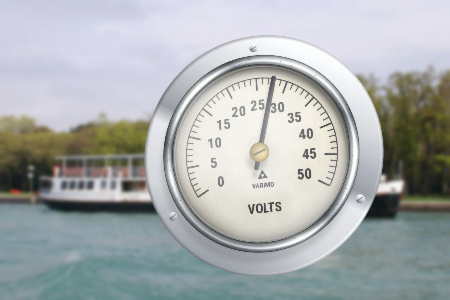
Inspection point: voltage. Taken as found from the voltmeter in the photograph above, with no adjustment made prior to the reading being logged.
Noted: 28 V
